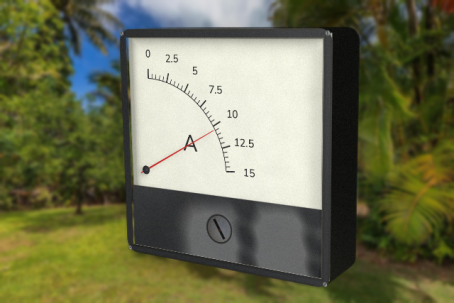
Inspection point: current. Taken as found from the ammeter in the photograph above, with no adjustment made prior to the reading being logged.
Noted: 10.5 A
